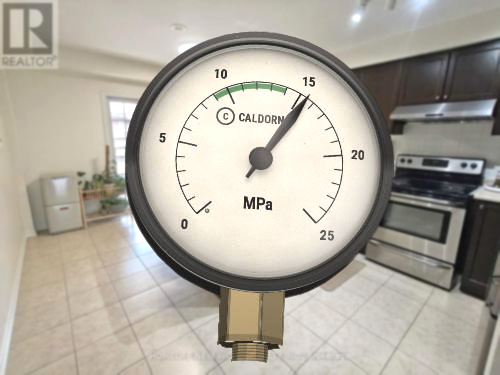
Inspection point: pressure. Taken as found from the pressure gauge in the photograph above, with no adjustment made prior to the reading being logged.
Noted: 15.5 MPa
